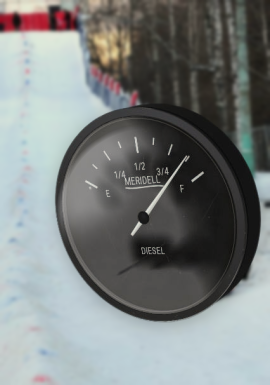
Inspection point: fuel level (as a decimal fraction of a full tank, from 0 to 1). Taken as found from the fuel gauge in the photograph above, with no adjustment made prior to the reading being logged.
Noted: 0.875
